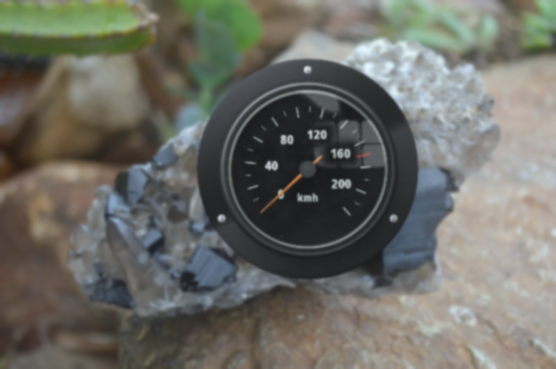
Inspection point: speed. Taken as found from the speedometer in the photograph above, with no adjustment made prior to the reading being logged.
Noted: 0 km/h
